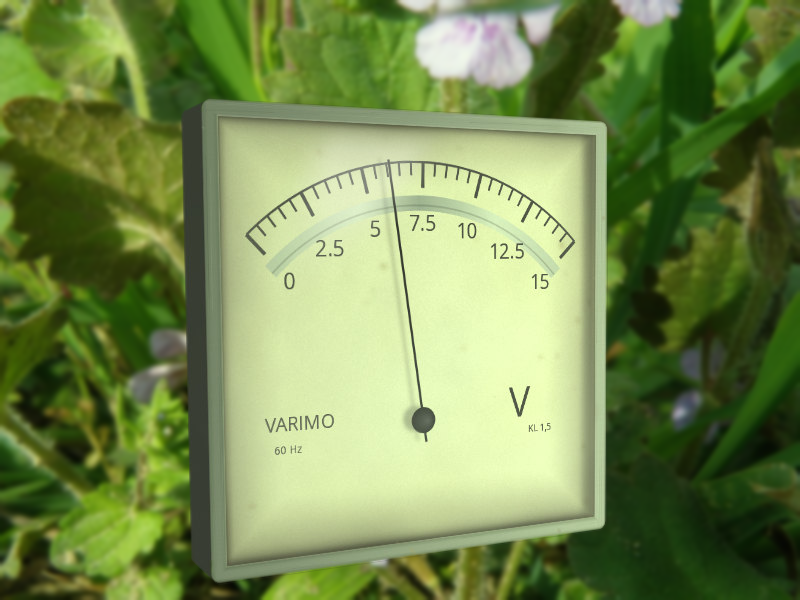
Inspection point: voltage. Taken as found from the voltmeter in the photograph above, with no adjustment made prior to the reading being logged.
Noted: 6 V
